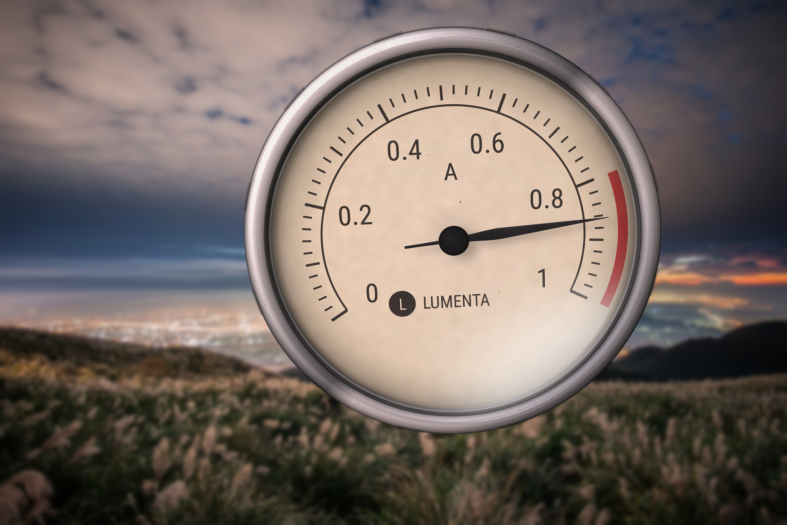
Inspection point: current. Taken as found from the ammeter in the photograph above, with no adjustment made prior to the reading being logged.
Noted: 0.86 A
